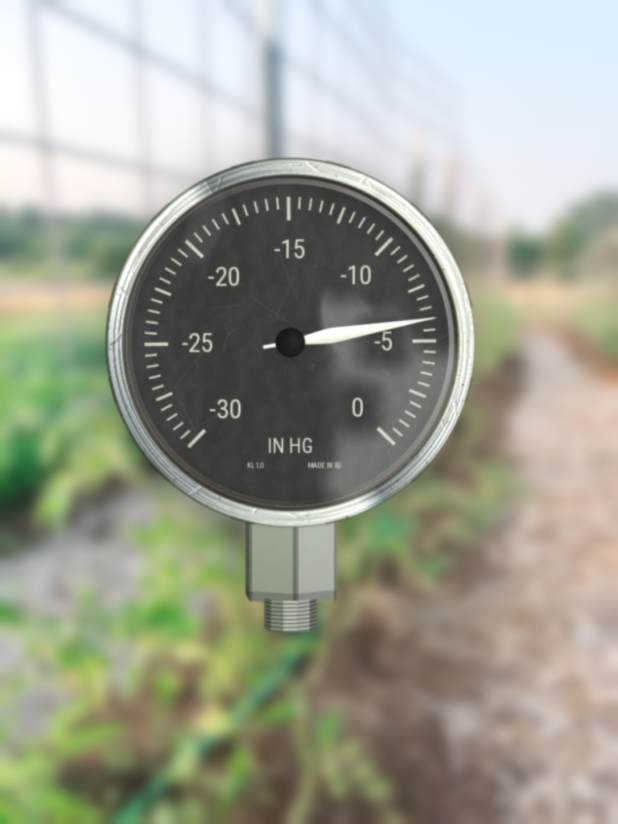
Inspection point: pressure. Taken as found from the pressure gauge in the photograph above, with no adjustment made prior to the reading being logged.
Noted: -6 inHg
